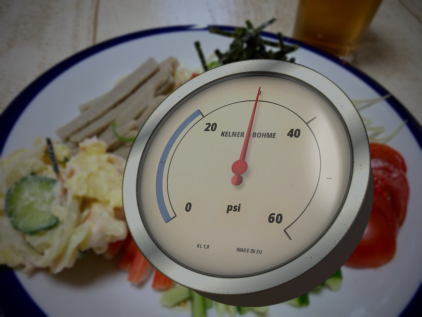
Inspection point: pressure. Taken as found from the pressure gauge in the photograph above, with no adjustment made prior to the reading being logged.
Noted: 30 psi
